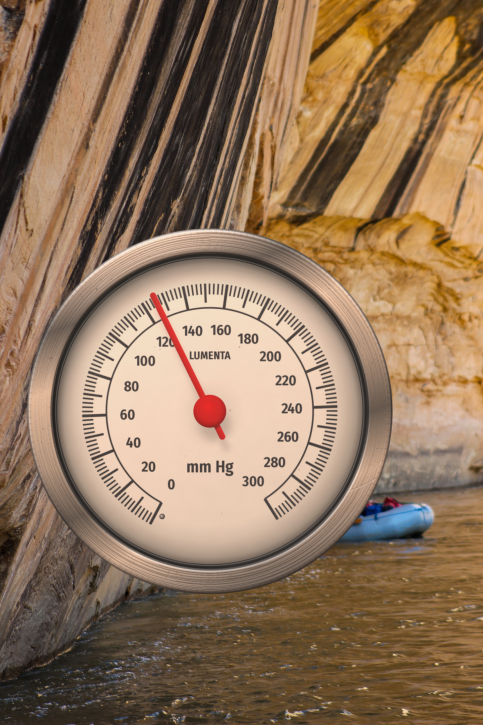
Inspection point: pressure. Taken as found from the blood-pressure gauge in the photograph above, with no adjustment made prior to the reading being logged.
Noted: 126 mmHg
